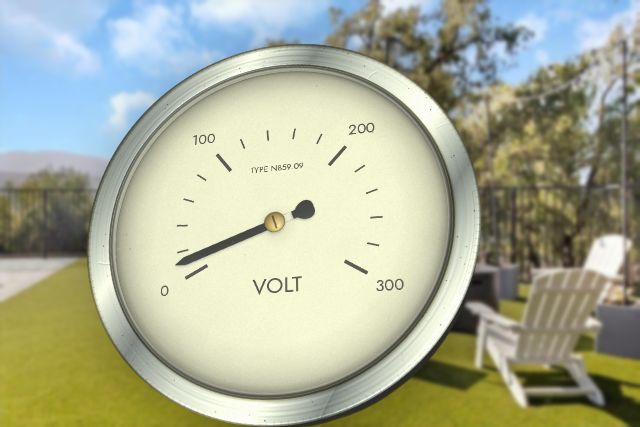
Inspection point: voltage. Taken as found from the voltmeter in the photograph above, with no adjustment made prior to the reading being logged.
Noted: 10 V
